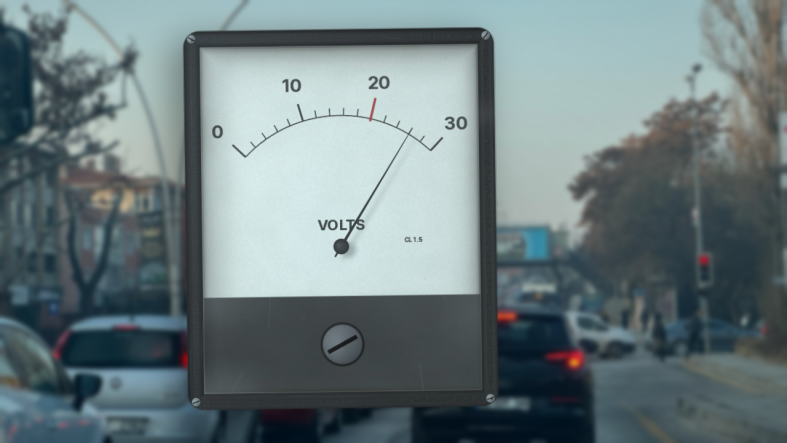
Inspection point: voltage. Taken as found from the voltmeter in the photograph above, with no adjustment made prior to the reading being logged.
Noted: 26 V
